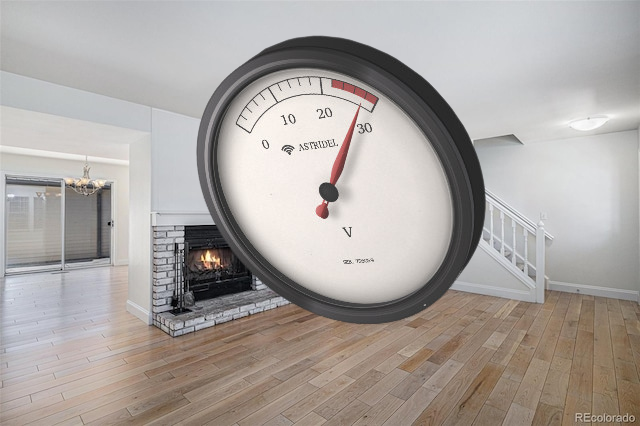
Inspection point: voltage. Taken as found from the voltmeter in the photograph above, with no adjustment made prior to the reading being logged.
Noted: 28 V
